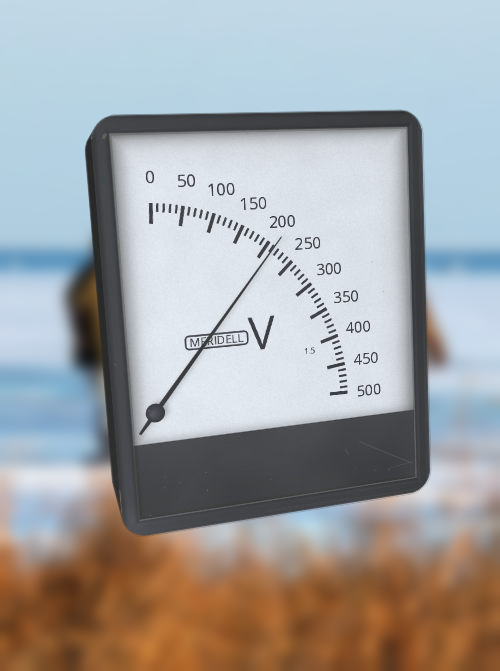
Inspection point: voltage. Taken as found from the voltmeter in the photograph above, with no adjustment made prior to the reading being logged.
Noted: 210 V
